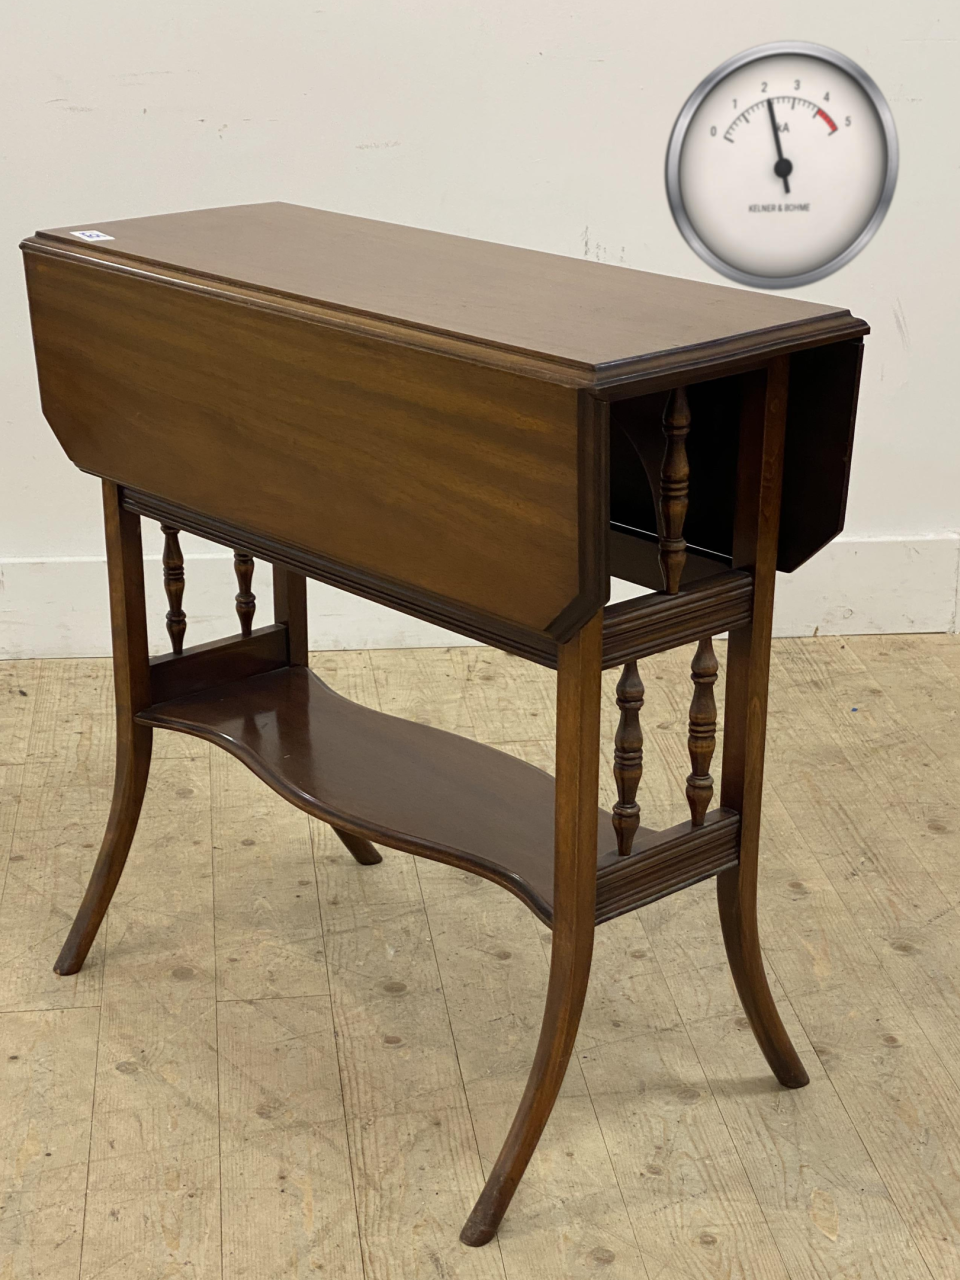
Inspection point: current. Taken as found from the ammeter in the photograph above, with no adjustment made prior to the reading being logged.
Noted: 2 kA
